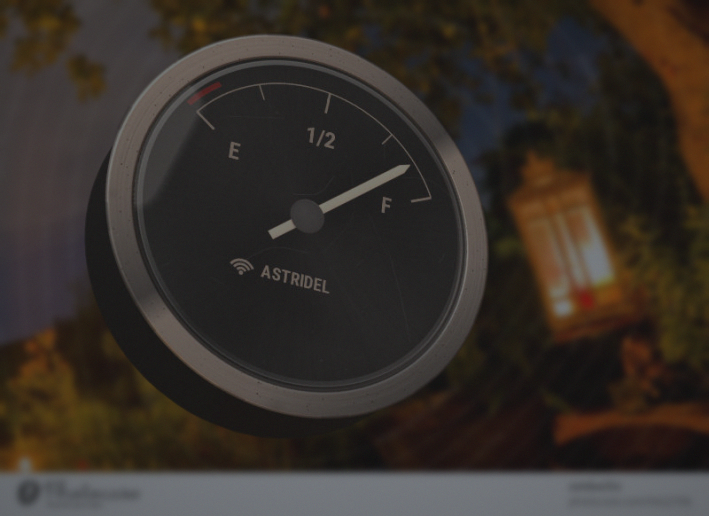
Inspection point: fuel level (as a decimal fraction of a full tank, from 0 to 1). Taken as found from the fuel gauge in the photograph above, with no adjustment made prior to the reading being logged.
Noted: 0.875
